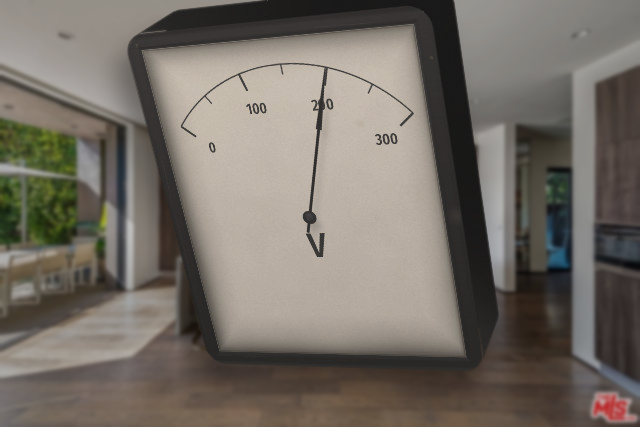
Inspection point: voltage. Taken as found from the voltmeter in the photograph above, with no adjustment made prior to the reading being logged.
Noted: 200 V
